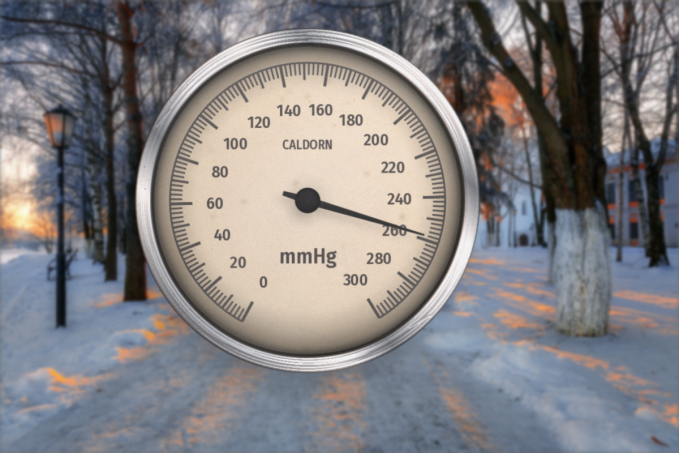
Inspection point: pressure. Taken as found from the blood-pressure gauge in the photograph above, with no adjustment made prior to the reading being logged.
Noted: 258 mmHg
